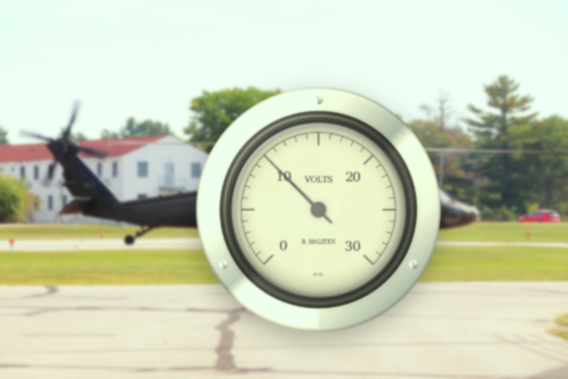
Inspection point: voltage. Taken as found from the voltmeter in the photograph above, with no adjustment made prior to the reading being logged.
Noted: 10 V
